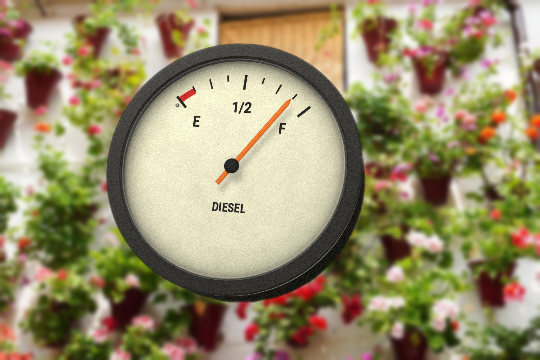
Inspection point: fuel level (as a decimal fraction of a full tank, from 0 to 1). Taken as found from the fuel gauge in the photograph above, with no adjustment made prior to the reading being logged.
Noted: 0.875
